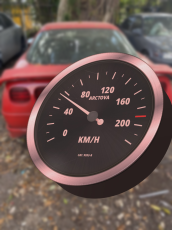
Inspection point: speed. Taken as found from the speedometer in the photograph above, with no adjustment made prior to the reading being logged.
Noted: 55 km/h
